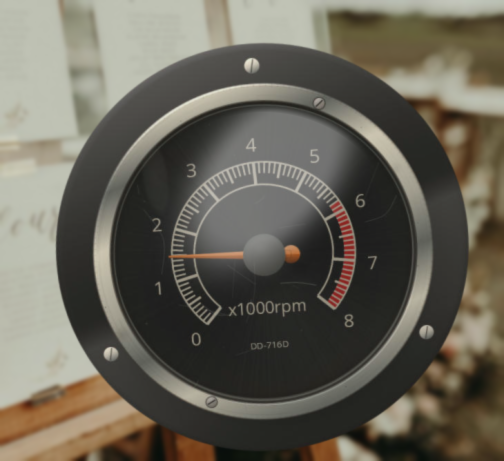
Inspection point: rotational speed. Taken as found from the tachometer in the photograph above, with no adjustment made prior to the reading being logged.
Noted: 1500 rpm
